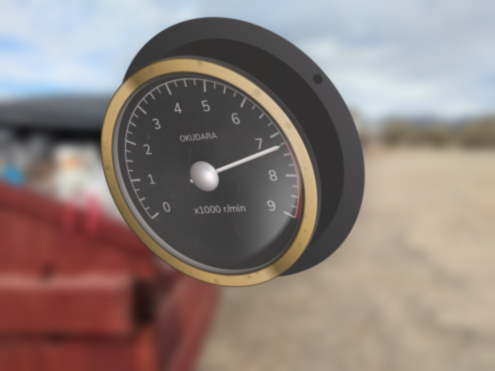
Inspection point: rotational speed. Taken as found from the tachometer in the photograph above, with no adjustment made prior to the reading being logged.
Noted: 7250 rpm
